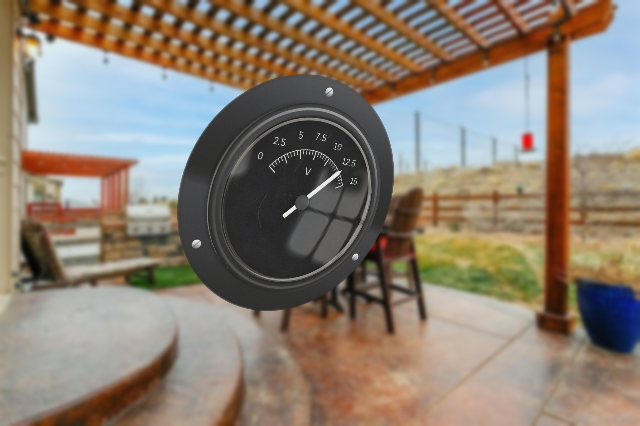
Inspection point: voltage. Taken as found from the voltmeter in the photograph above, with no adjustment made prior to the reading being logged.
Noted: 12.5 V
